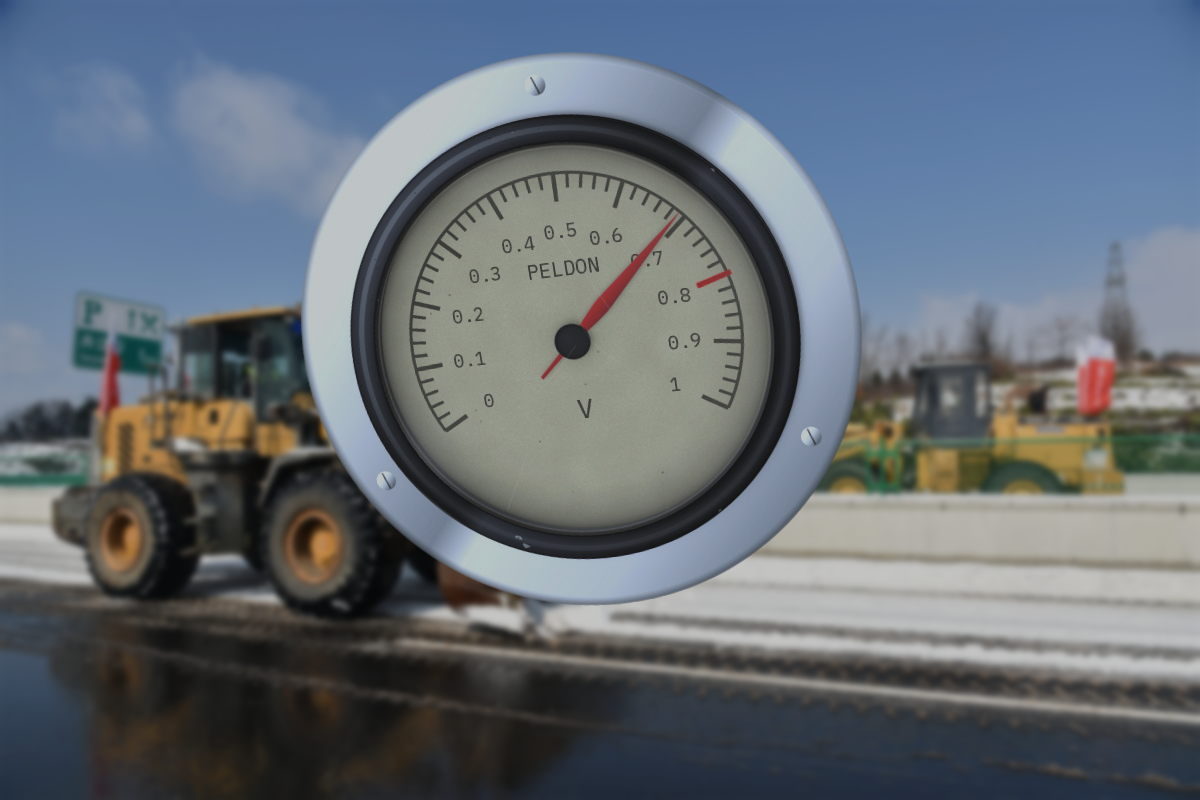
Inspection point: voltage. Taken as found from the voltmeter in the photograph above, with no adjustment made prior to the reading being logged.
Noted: 0.69 V
